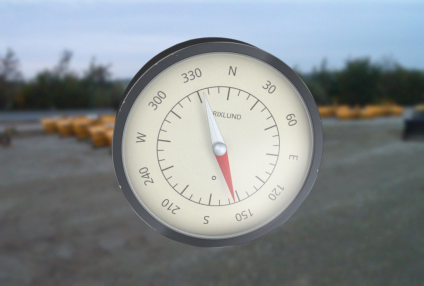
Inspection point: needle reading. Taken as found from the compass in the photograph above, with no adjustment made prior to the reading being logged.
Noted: 155 °
